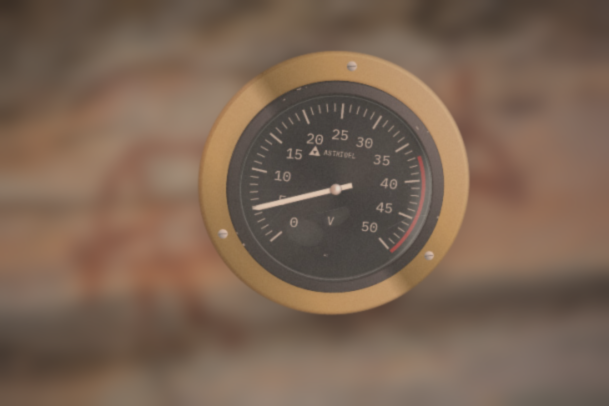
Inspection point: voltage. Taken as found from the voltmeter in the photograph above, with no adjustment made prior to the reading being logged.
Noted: 5 V
